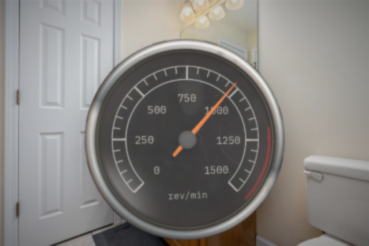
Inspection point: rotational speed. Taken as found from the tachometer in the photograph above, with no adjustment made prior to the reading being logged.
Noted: 975 rpm
